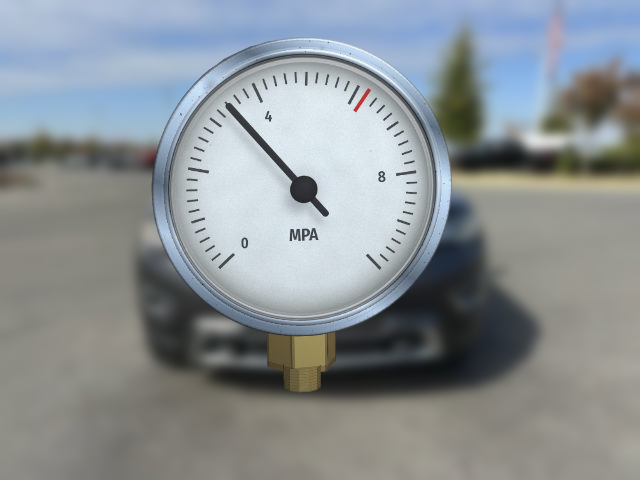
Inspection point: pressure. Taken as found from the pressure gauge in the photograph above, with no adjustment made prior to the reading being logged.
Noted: 3.4 MPa
